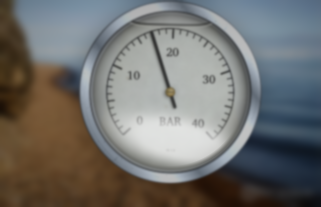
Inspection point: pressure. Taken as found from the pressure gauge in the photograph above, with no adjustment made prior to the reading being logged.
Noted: 17 bar
